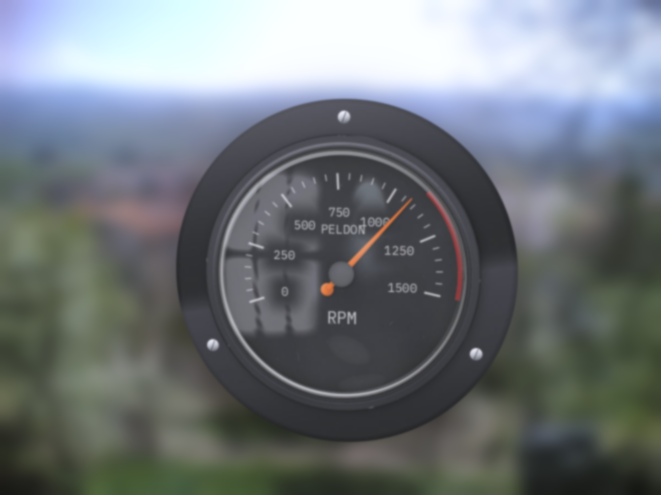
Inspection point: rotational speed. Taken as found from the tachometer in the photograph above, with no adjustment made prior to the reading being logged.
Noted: 1075 rpm
